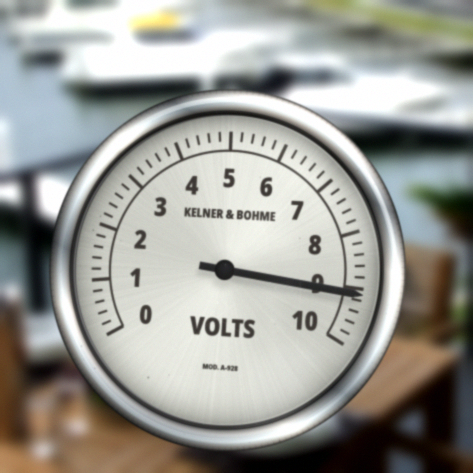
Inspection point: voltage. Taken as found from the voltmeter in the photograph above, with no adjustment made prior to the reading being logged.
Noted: 9.1 V
